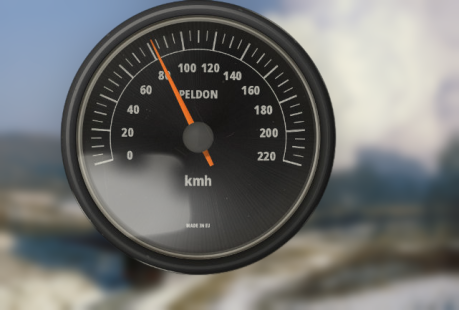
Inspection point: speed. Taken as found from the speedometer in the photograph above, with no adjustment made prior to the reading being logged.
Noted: 82.5 km/h
